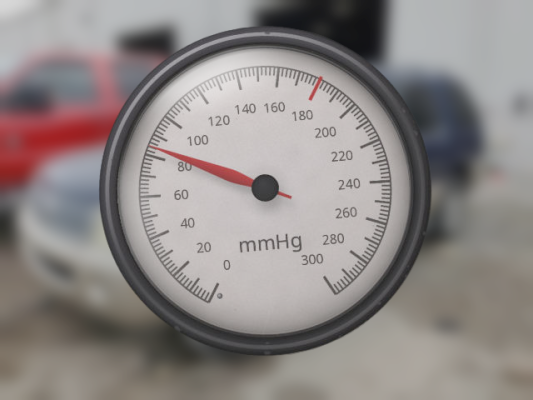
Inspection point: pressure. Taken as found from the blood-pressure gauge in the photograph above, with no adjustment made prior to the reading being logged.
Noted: 84 mmHg
